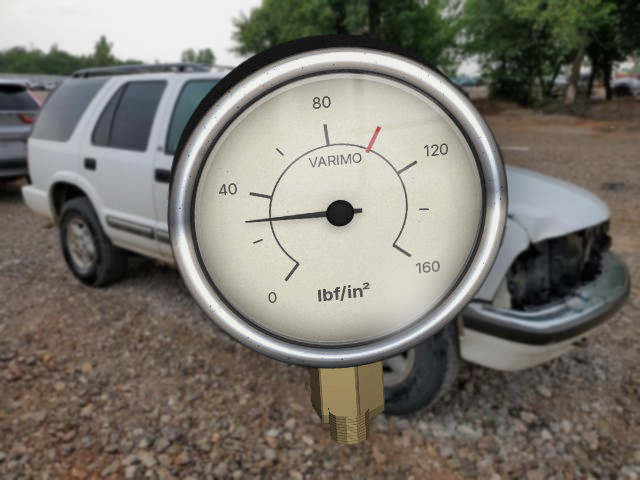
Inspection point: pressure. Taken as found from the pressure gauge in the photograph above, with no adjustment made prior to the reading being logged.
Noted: 30 psi
